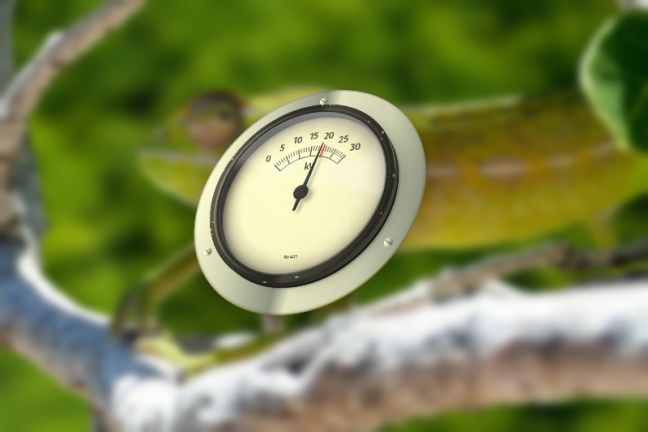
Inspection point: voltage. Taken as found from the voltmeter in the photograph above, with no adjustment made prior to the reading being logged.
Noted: 20 kV
